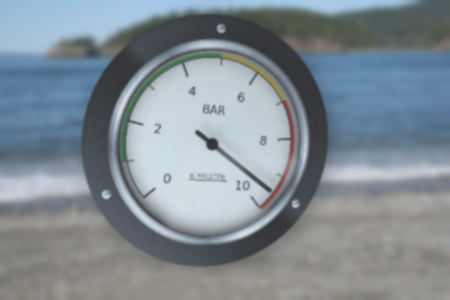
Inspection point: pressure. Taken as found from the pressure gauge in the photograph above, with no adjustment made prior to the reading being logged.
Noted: 9.5 bar
